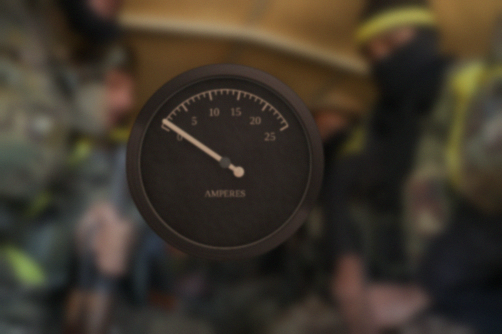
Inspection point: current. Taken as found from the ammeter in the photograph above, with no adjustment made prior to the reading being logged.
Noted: 1 A
